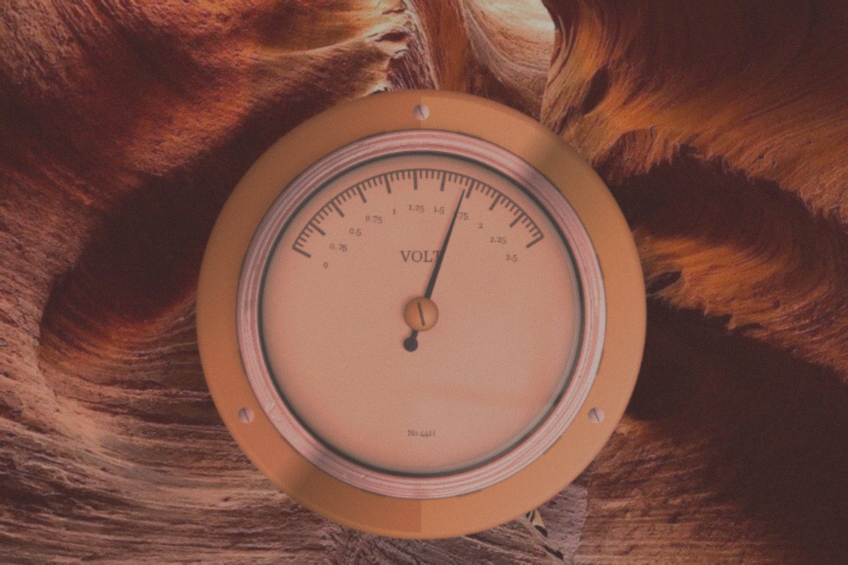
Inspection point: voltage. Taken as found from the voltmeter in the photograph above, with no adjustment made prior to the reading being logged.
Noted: 1.7 V
